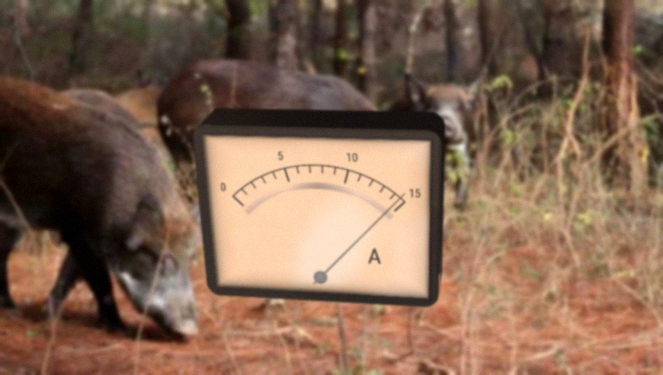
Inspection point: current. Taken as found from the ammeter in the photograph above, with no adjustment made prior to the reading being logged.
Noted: 14.5 A
